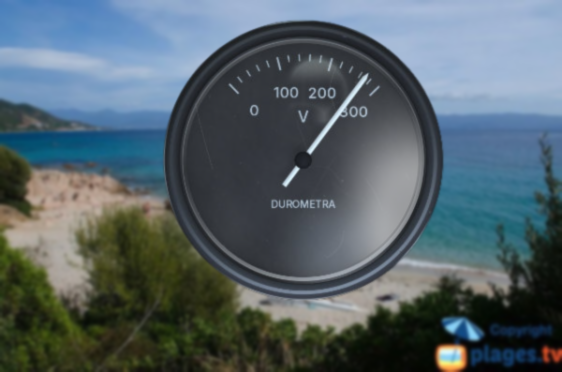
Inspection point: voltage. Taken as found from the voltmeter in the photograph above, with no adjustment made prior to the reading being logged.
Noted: 270 V
